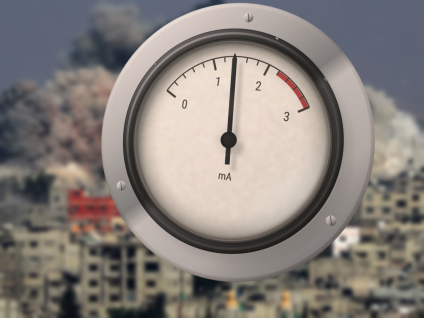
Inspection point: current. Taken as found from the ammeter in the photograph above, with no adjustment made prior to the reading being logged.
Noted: 1.4 mA
